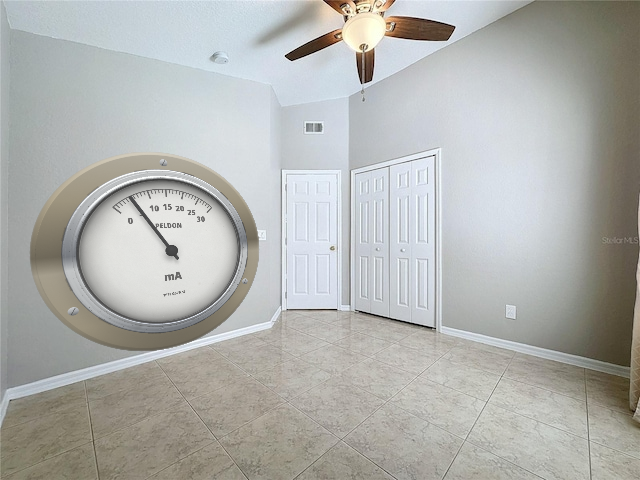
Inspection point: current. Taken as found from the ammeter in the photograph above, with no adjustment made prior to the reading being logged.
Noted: 5 mA
